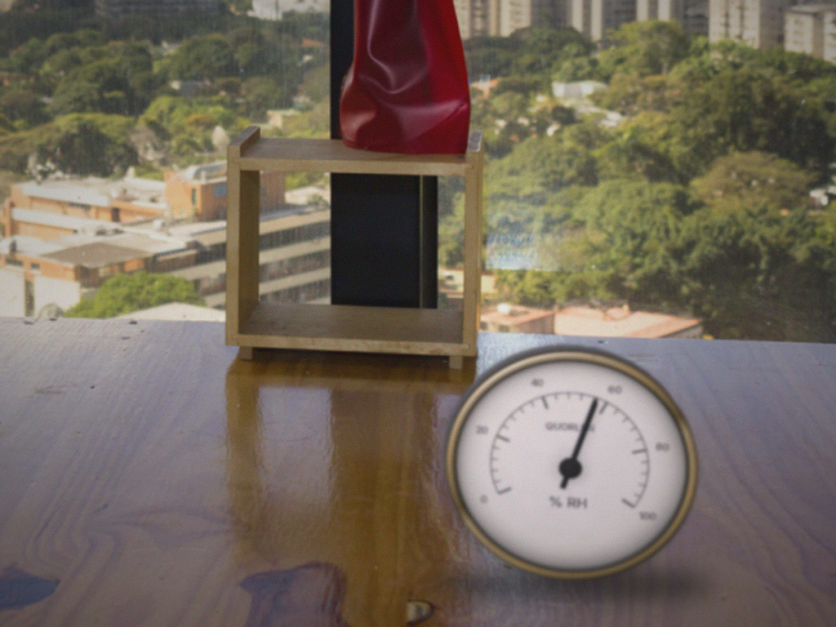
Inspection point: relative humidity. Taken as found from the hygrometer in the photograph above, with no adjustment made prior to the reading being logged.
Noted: 56 %
